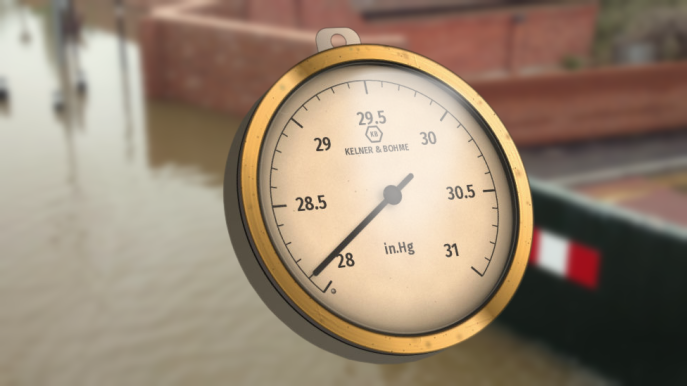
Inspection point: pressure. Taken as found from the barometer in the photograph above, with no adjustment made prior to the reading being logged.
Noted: 28.1 inHg
